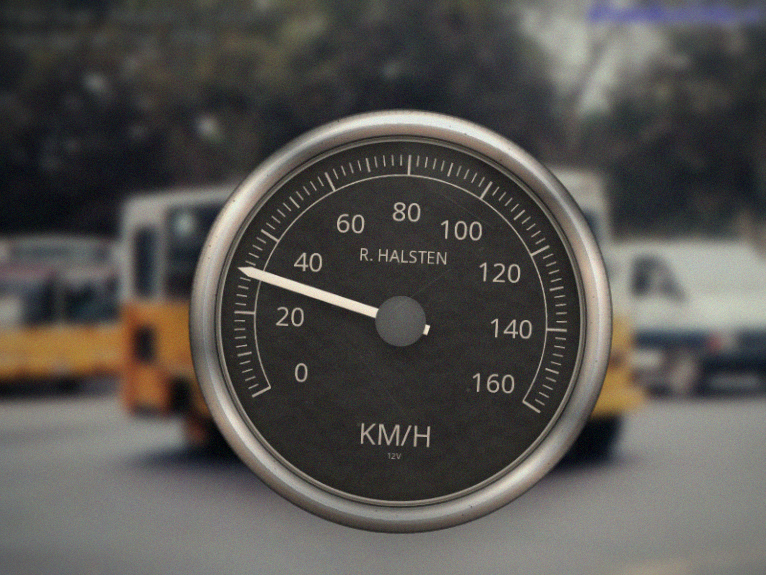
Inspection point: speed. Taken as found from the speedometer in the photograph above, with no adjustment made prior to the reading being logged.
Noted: 30 km/h
